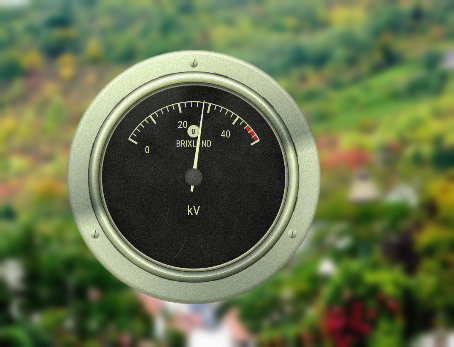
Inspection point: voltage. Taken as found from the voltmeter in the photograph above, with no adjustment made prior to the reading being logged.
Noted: 28 kV
